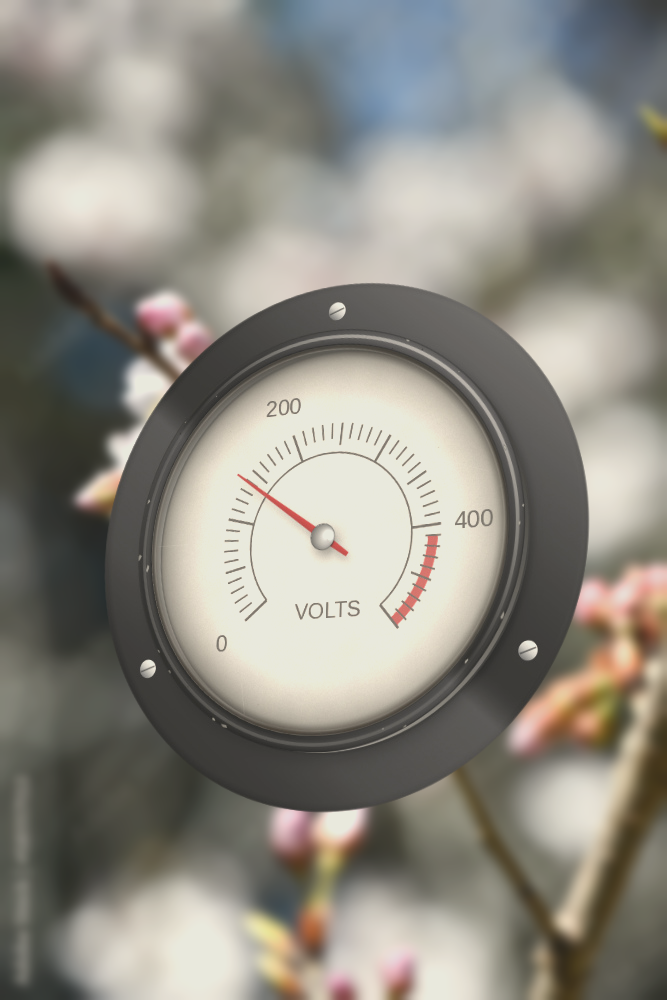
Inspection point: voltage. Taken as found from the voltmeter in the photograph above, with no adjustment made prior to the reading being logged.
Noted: 140 V
